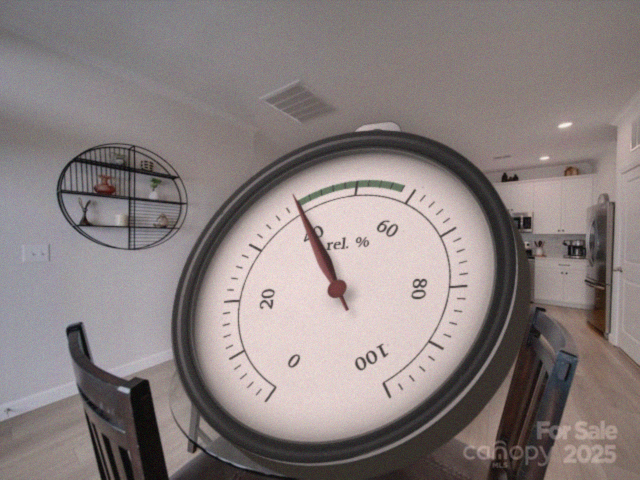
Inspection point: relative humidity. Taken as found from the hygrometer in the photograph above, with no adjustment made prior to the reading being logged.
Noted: 40 %
